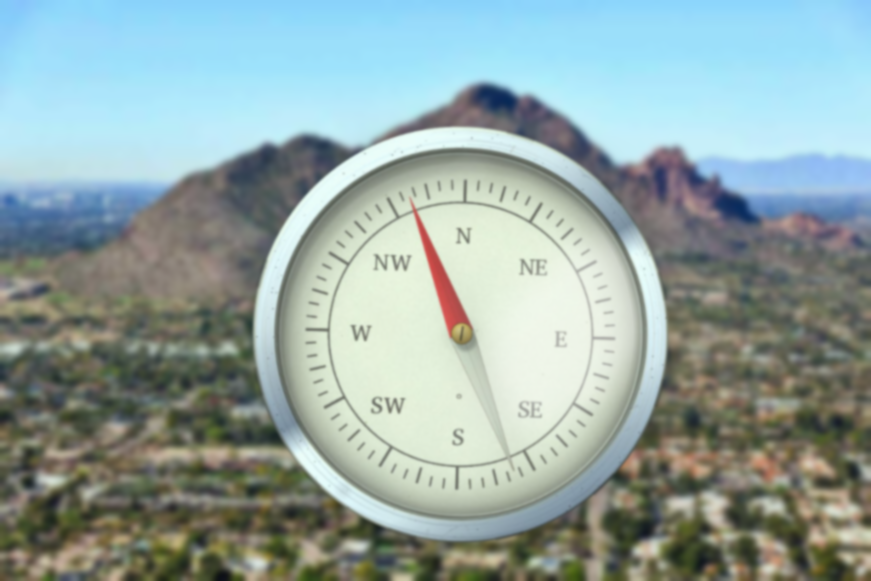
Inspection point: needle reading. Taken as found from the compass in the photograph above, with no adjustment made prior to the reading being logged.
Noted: 337.5 °
